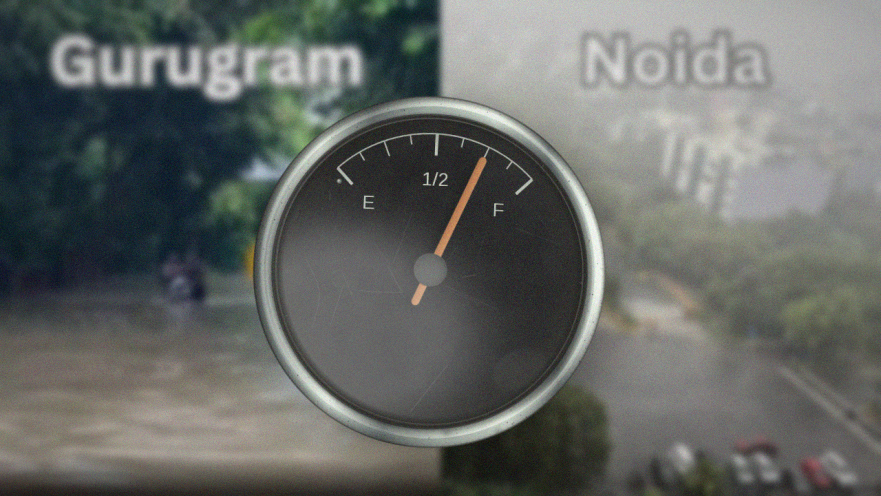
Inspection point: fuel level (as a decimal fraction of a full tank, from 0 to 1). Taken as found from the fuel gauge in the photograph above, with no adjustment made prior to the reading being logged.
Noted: 0.75
